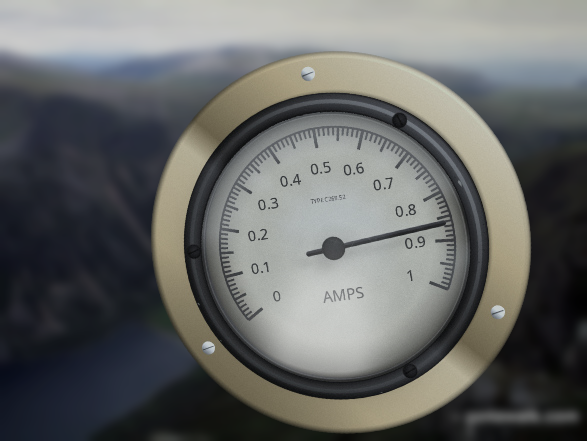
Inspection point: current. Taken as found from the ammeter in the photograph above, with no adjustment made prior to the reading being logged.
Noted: 0.86 A
